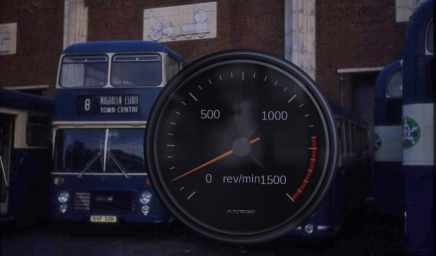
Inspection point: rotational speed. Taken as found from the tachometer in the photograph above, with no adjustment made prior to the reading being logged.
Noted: 100 rpm
